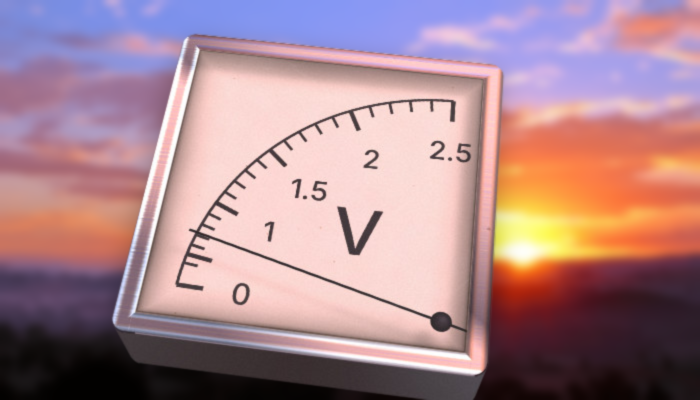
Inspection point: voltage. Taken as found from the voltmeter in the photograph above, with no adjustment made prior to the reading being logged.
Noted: 0.7 V
